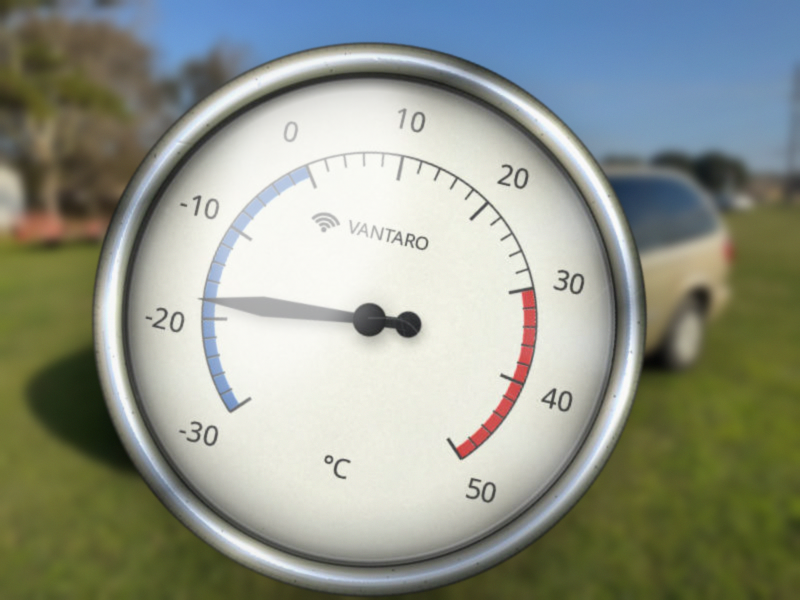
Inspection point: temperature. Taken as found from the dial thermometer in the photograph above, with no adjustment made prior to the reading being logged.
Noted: -18 °C
